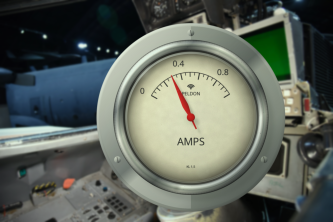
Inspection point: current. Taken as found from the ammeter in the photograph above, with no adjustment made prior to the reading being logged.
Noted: 0.3 A
